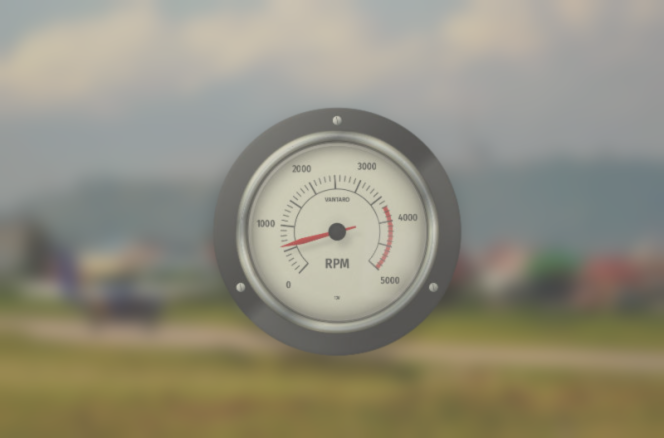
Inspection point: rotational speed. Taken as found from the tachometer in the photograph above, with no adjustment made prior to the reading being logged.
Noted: 600 rpm
